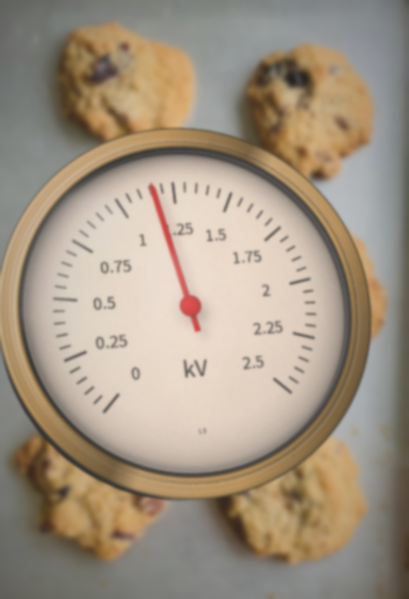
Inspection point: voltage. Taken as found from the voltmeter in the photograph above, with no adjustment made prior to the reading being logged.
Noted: 1.15 kV
